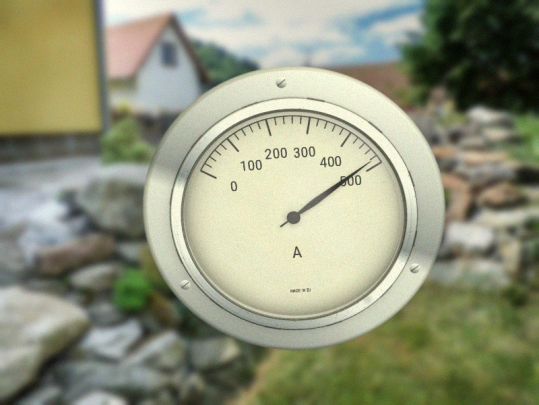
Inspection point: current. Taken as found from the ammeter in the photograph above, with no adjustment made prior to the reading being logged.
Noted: 480 A
